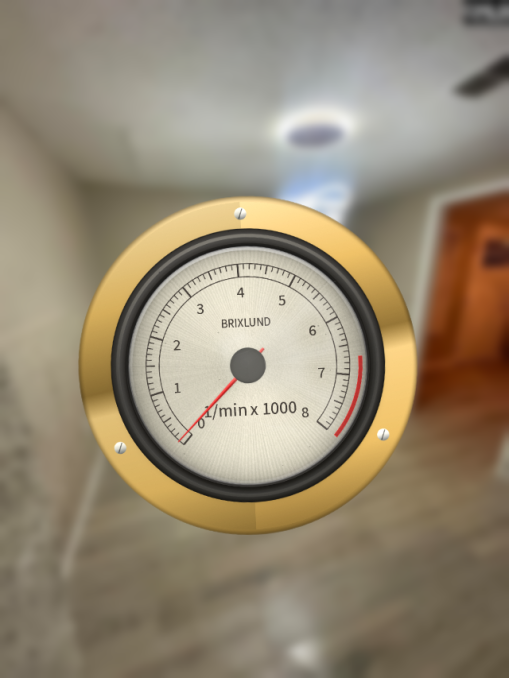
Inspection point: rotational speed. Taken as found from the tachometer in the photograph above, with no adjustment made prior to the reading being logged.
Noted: 100 rpm
